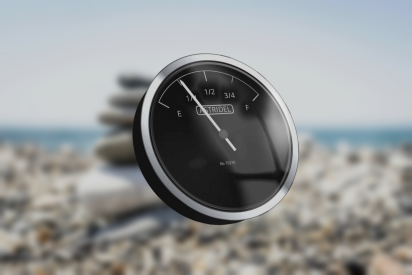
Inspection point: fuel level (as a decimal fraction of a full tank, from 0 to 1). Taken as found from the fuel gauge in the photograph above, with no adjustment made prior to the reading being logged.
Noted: 0.25
